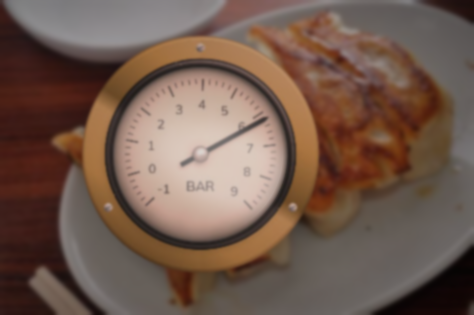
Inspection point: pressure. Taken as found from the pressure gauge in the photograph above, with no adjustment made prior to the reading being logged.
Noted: 6.2 bar
